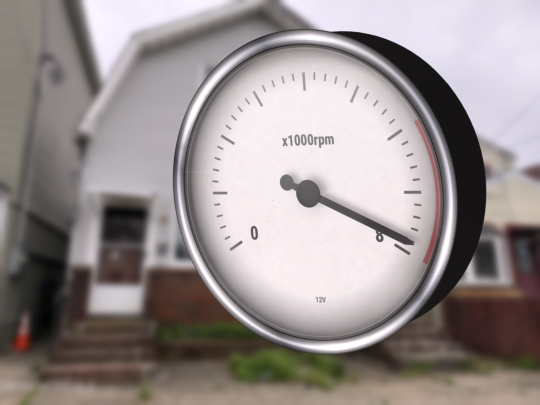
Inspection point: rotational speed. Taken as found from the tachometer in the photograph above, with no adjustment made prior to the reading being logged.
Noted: 7800 rpm
